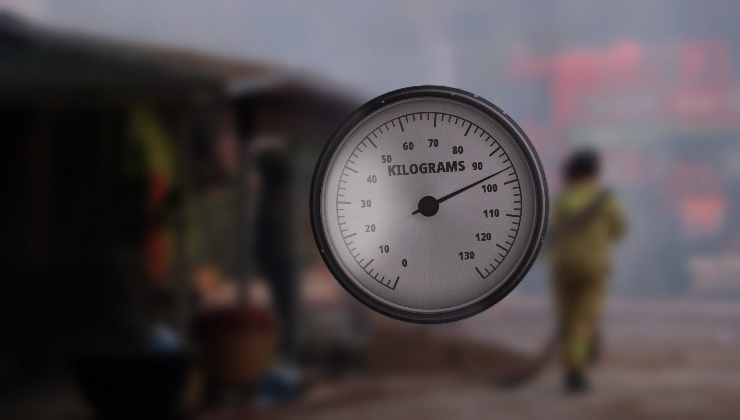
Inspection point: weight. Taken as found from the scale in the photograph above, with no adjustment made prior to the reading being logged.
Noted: 96 kg
